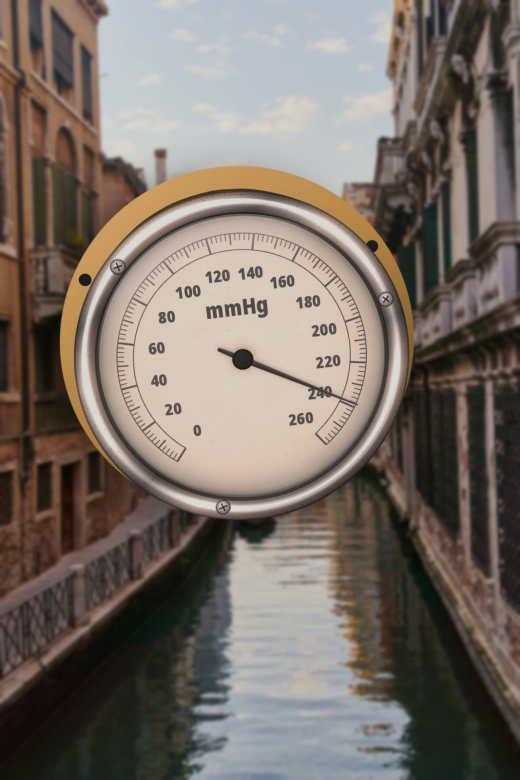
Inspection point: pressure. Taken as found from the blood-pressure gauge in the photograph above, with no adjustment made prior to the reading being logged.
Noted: 238 mmHg
